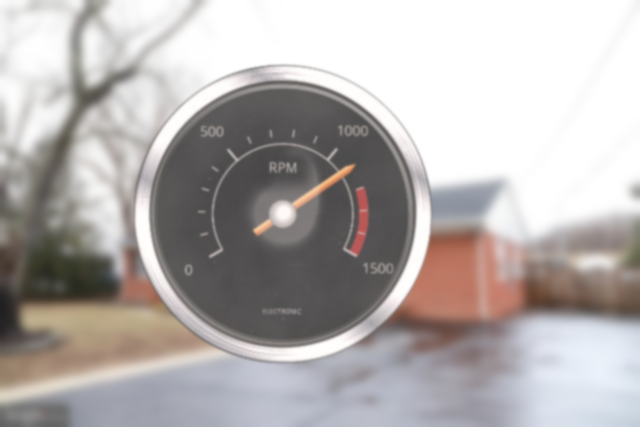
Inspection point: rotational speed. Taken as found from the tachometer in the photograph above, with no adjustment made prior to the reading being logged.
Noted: 1100 rpm
